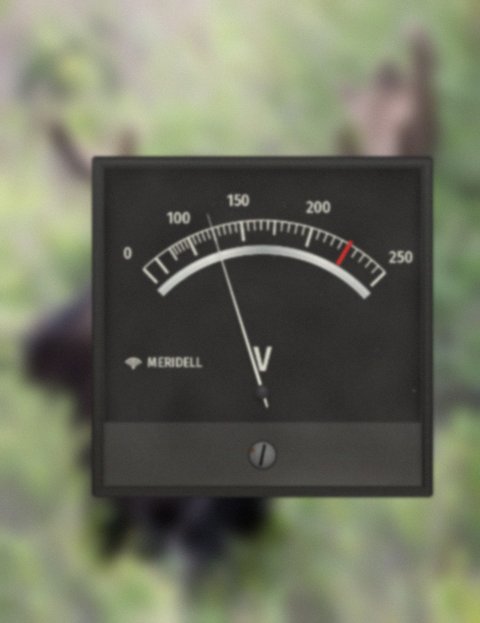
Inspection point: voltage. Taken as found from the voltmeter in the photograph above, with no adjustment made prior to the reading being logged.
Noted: 125 V
